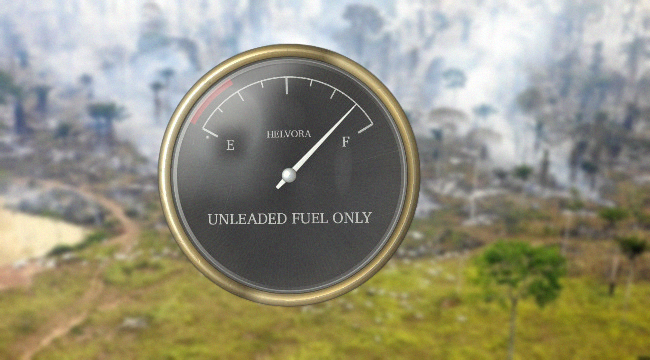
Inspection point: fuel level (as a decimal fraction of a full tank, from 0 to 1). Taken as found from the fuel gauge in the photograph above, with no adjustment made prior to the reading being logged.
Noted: 0.875
